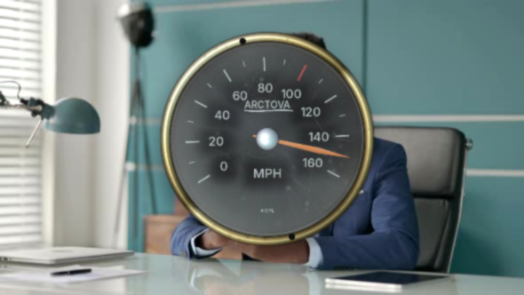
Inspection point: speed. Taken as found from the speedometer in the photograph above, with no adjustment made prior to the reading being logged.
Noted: 150 mph
